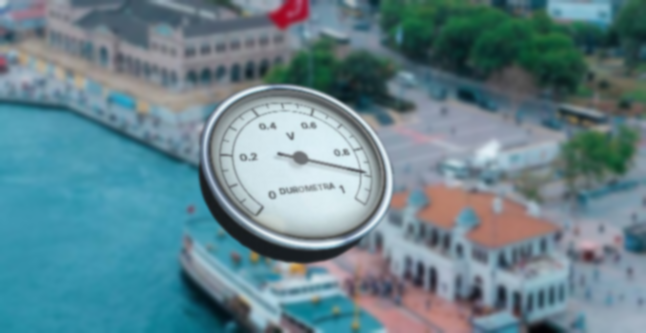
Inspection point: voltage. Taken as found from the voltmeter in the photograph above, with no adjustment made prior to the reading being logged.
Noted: 0.9 V
